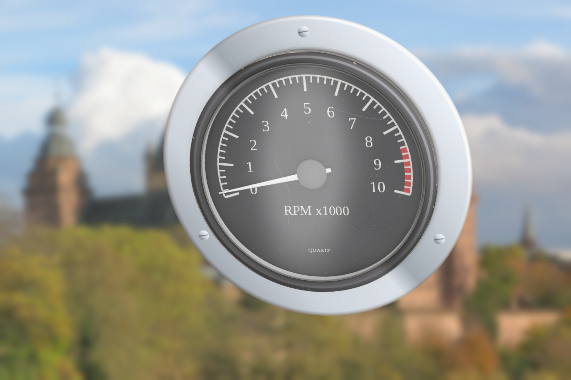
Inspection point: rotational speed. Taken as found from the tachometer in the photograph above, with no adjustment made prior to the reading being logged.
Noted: 200 rpm
